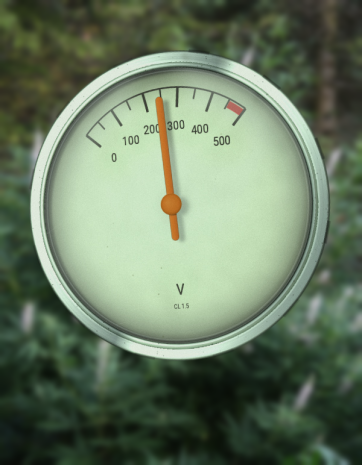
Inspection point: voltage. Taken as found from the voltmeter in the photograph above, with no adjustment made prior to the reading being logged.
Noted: 250 V
